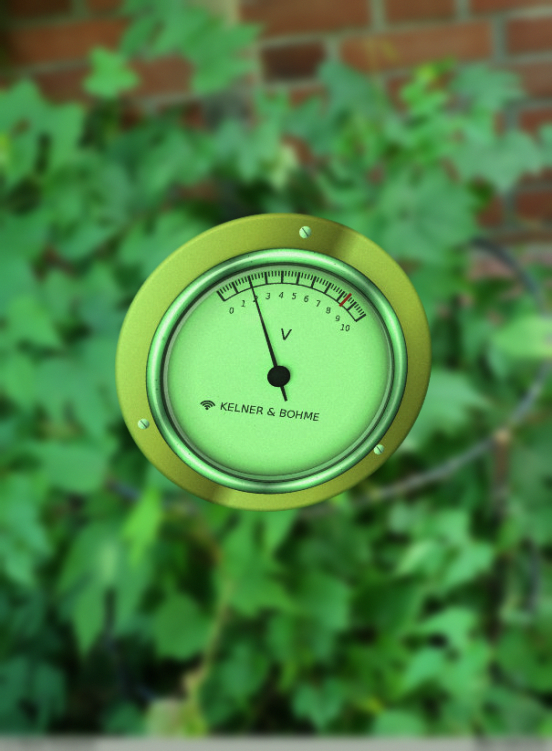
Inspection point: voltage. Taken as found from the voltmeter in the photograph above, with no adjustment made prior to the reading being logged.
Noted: 2 V
